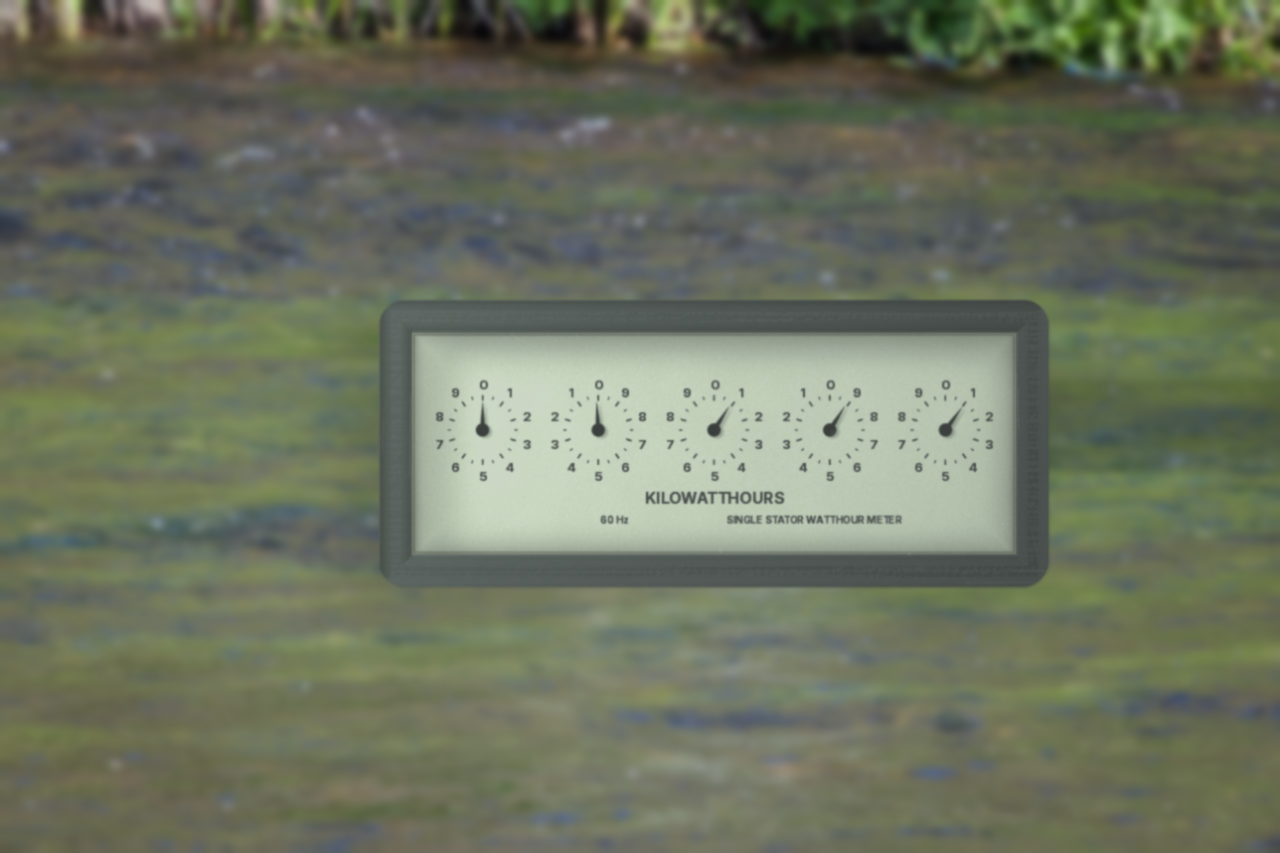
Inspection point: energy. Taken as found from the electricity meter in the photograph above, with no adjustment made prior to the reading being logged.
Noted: 91 kWh
